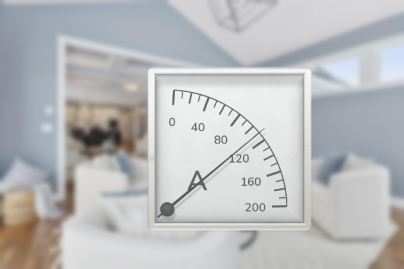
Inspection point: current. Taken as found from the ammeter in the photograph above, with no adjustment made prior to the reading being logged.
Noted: 110 A
